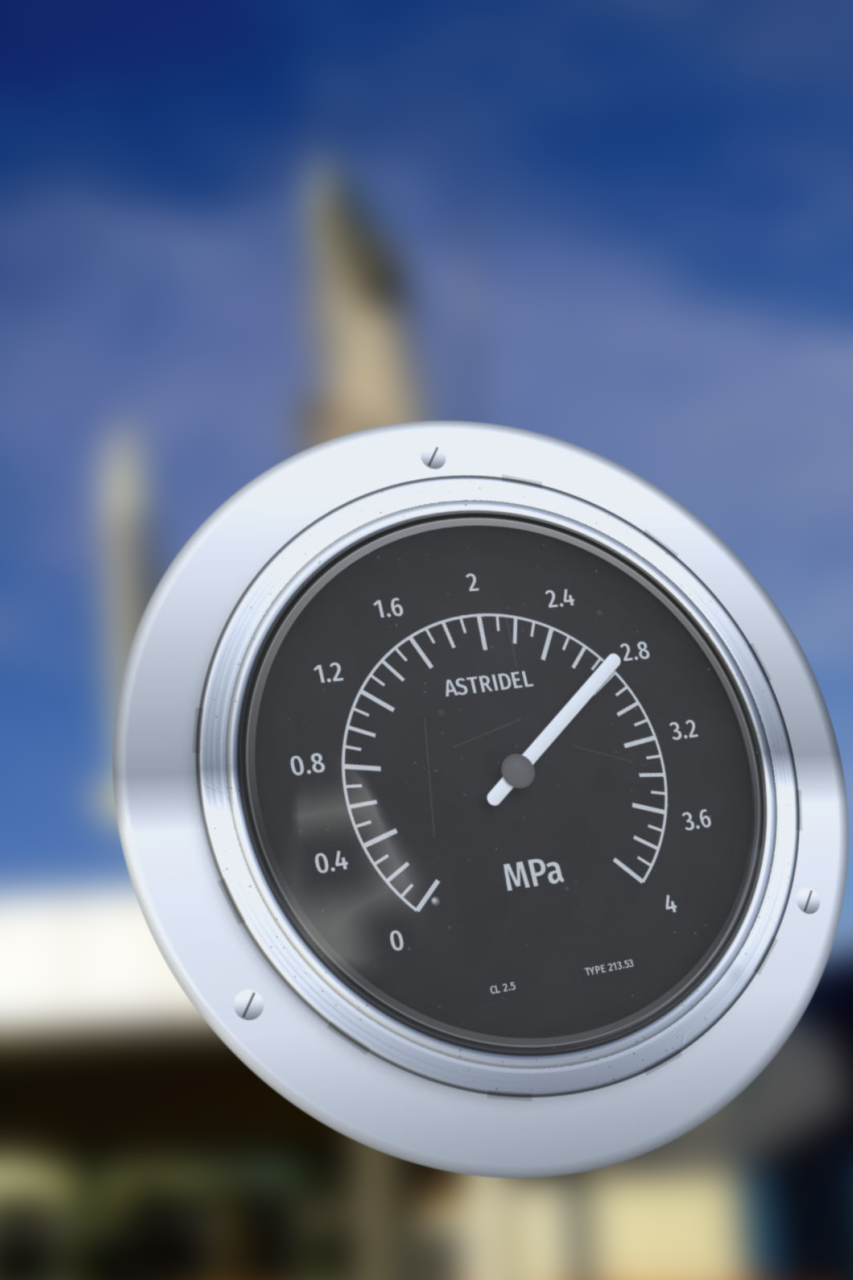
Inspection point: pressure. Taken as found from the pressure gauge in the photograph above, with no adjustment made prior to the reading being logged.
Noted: 2.75 MPa
